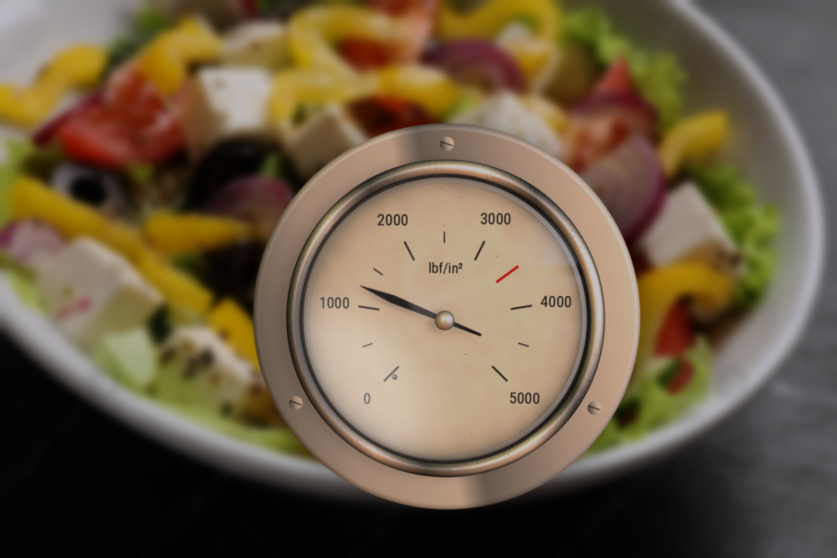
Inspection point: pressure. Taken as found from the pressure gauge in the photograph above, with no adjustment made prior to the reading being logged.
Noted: 1250 psi
